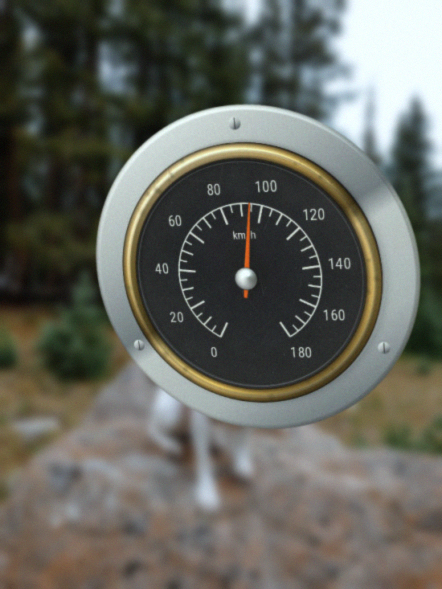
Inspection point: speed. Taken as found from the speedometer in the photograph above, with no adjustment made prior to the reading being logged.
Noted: 95 km/h
